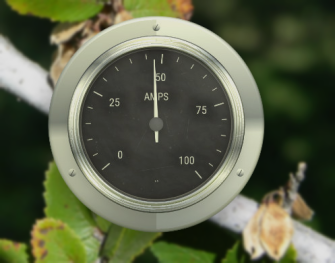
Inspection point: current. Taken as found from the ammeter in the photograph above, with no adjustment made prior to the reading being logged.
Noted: 47.5 A
